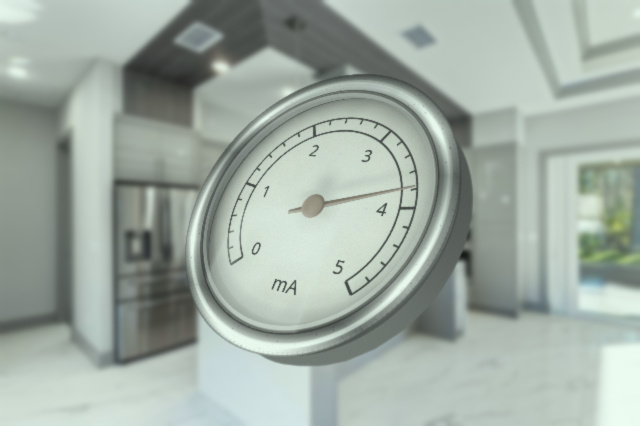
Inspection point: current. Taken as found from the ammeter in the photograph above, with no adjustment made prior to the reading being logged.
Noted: 3.8 mA
